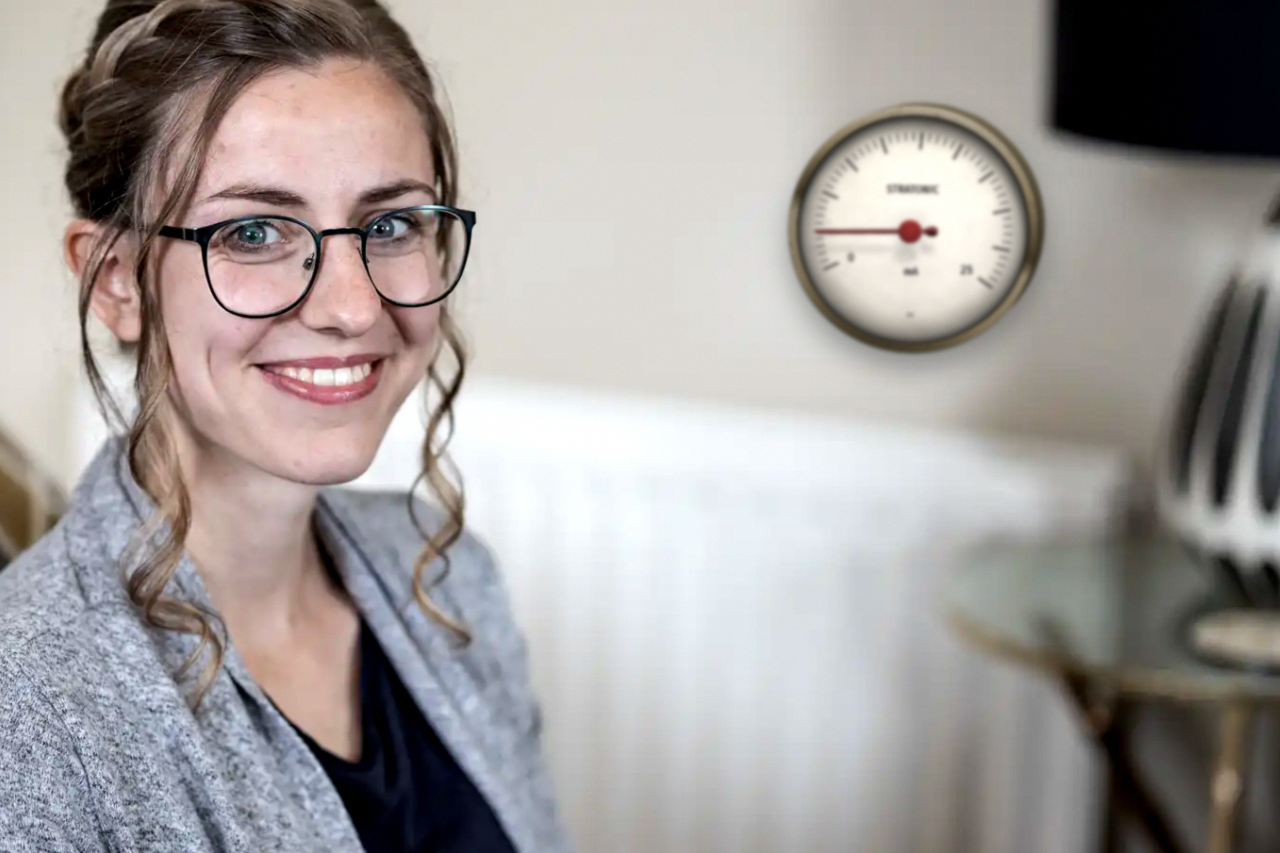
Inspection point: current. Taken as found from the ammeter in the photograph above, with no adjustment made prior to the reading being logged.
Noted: 2.5 mA
